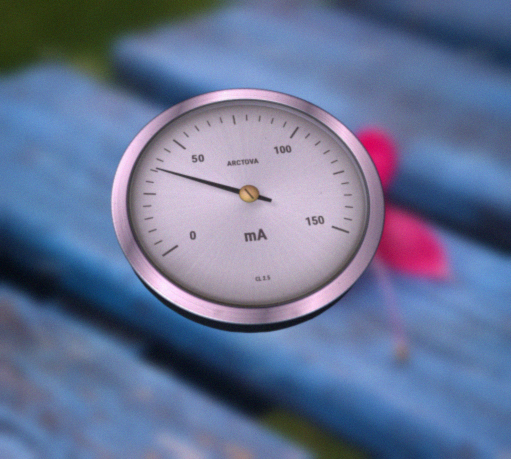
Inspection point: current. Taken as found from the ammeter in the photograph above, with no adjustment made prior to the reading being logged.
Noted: 35 mA
